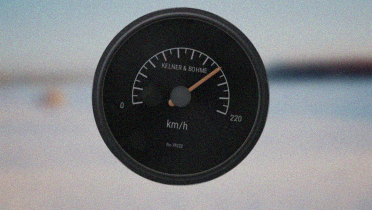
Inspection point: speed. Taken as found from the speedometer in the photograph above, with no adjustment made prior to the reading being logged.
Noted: 160 km/h
